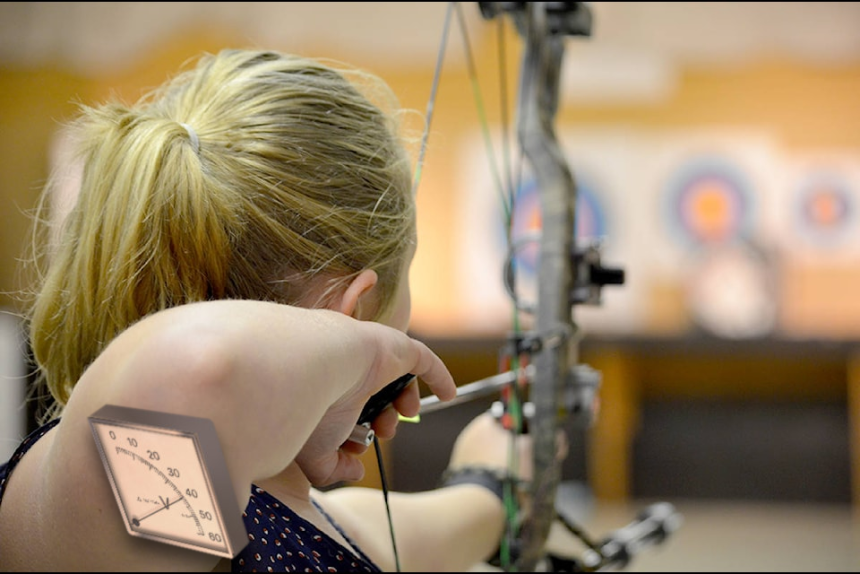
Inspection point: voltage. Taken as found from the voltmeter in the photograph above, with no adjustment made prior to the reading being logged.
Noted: 40 V
